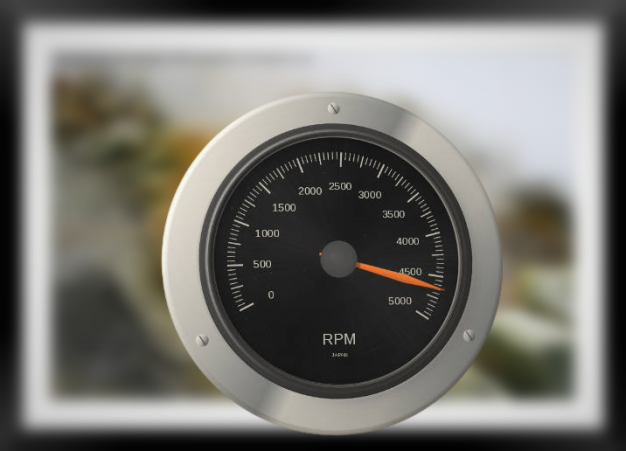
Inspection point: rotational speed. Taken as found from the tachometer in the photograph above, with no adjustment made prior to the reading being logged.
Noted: 4650 rpm
